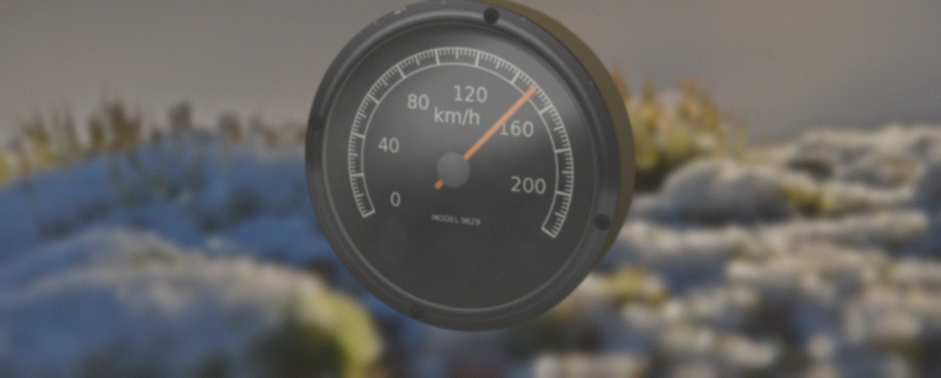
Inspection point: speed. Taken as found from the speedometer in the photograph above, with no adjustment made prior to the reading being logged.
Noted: 150 km/h
